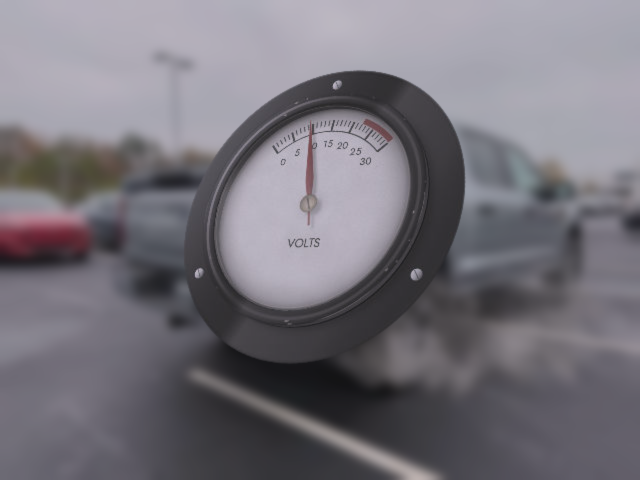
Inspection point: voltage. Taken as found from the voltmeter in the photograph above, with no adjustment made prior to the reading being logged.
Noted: 10 V
